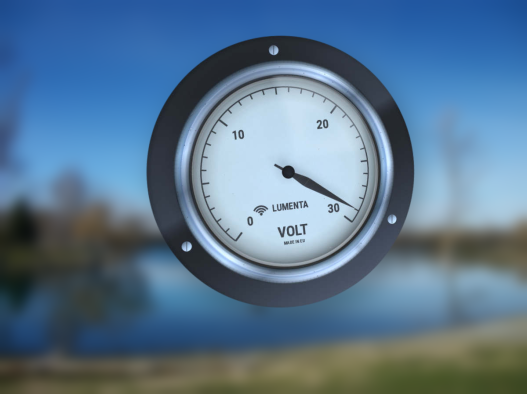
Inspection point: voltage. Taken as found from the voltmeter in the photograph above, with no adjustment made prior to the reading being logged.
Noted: 29 V
